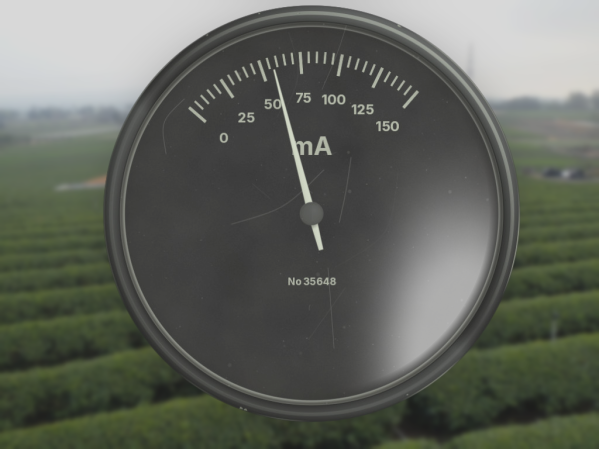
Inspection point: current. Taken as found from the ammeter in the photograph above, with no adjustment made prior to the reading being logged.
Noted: 57.5 mA
